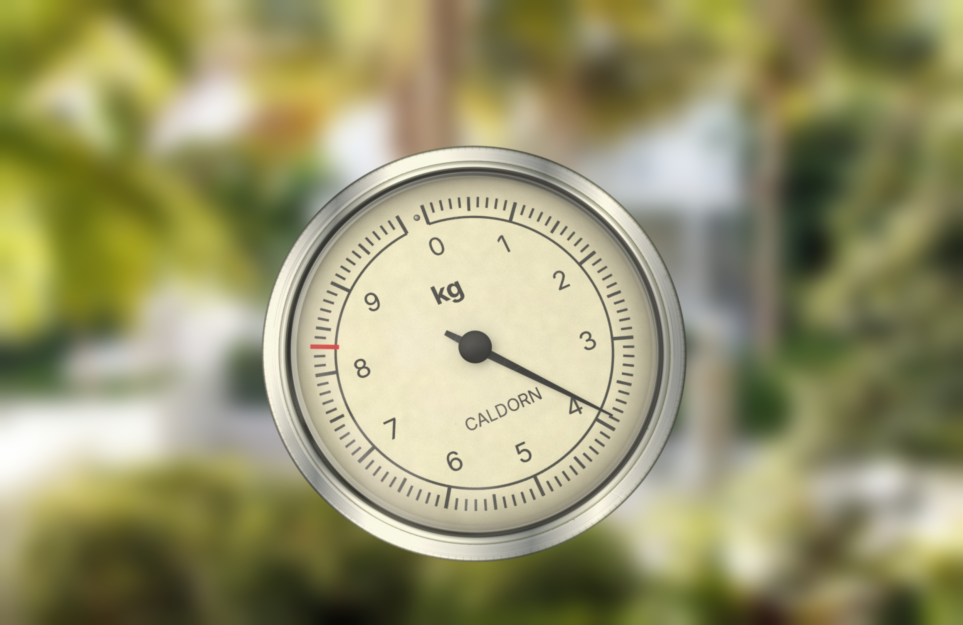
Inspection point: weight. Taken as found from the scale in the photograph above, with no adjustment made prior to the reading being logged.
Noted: 3.9 kg
